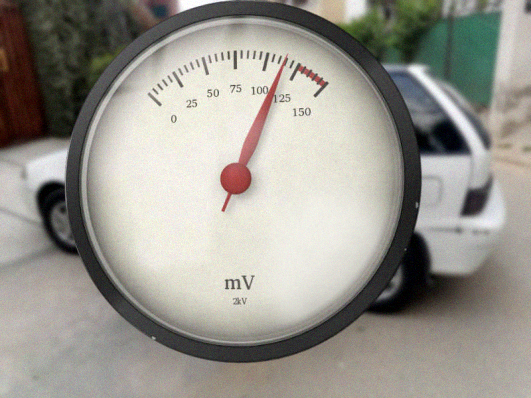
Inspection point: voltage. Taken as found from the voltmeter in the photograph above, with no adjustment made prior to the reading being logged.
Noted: 115 mV
